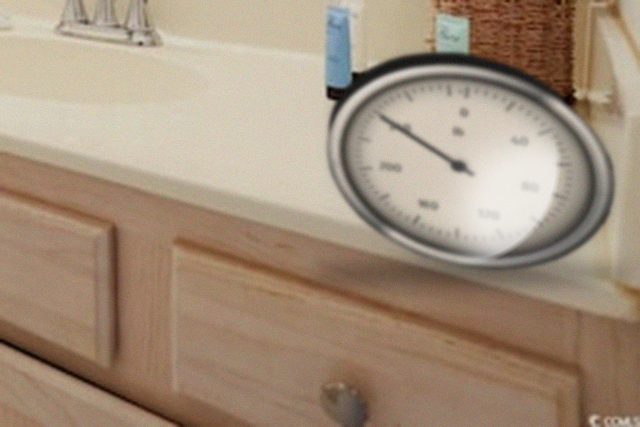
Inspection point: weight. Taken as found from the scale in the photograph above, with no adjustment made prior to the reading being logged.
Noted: 240 lb
